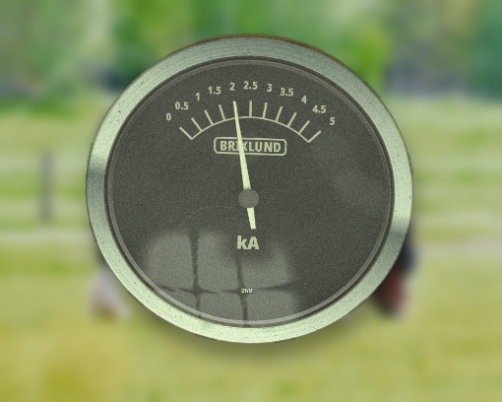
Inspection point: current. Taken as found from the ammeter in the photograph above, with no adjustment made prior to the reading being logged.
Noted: 2 kA
